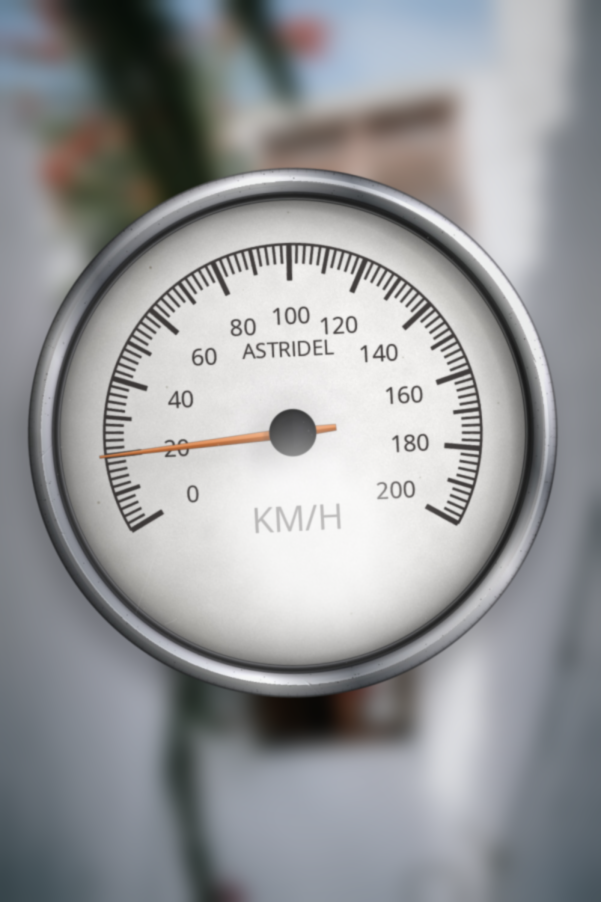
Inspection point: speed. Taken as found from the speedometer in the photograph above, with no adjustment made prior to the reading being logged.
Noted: 20 km/h
